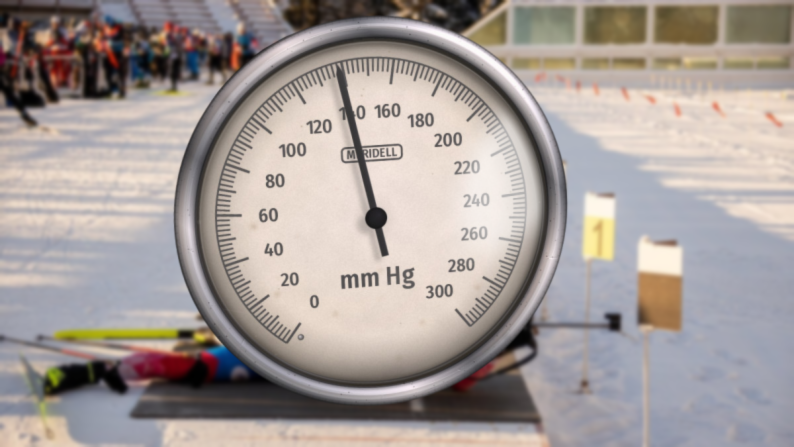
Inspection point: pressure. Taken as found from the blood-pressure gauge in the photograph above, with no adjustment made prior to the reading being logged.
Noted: 138 mmHg
